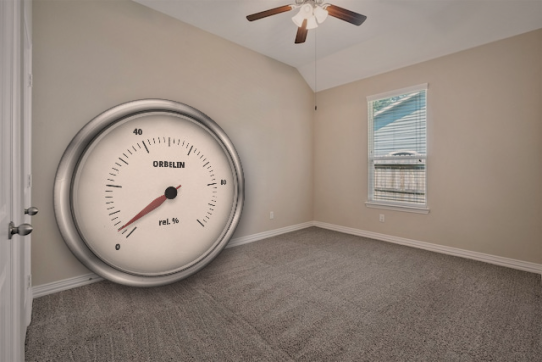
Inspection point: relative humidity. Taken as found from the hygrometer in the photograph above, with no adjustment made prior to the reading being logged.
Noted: 4 %
